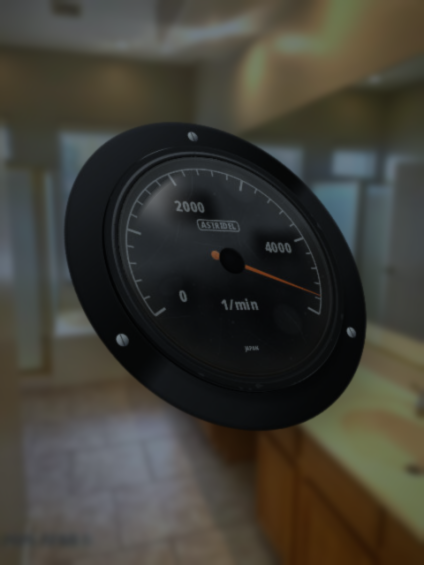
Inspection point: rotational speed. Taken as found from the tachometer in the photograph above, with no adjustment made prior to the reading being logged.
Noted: 4800 rpm
